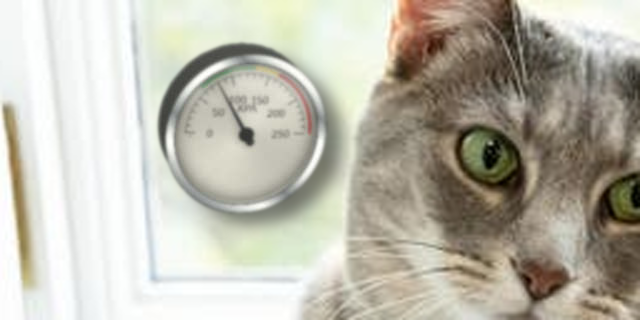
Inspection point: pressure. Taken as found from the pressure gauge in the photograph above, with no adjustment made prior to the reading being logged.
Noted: 80 kPa
